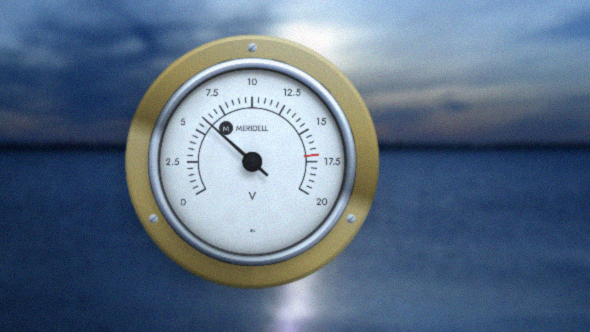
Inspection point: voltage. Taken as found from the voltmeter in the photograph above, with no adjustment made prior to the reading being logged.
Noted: 6 V
